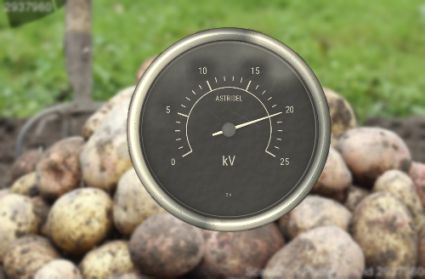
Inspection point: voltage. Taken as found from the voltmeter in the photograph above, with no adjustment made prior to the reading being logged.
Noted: 20 kV
